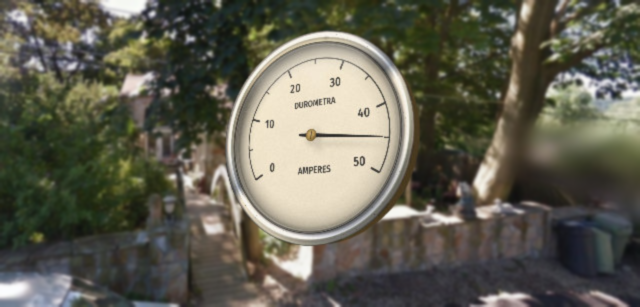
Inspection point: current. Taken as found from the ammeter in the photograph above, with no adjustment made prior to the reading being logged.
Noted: 45 A
